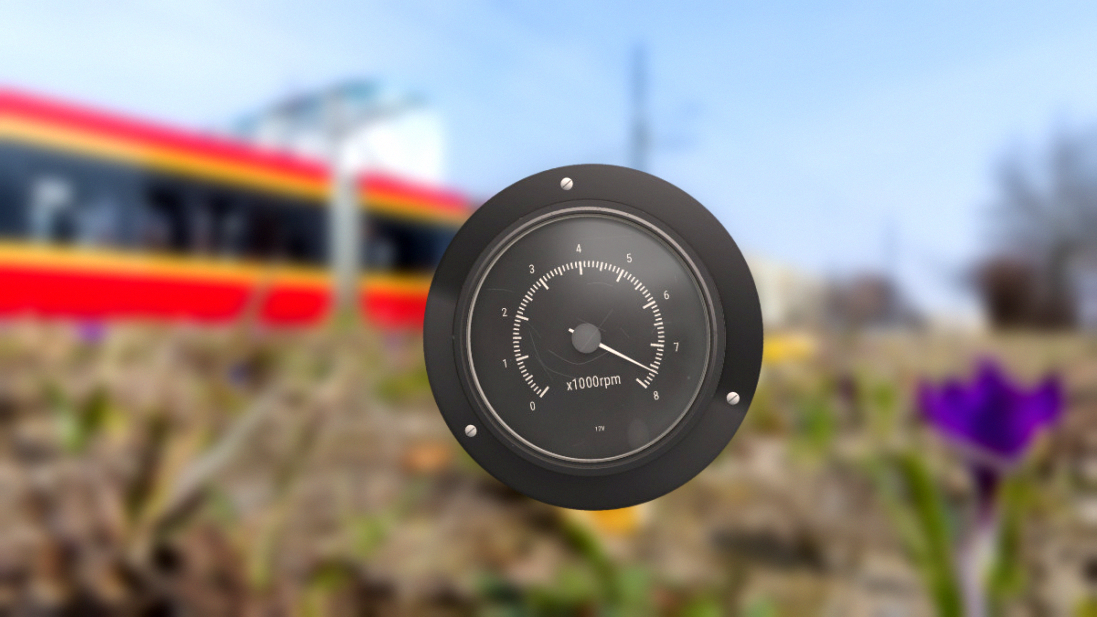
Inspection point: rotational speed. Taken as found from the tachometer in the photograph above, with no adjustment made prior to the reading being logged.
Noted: 7600 rpm
